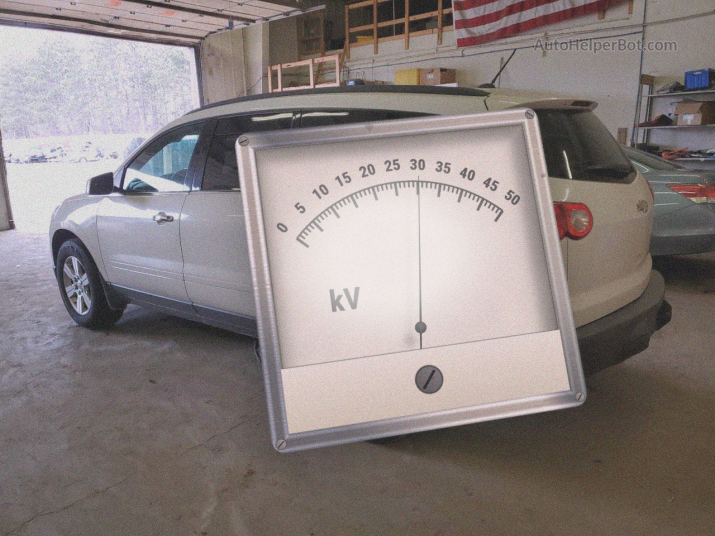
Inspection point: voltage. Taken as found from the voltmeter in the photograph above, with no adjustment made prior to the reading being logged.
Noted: 30 kV
